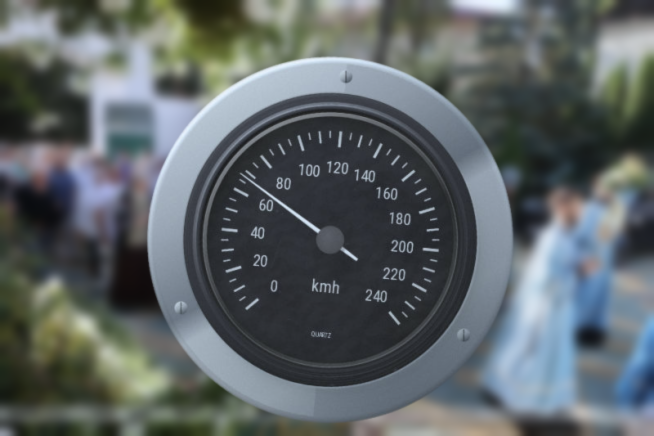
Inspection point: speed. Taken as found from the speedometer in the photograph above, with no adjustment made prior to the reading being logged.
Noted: 67.5 km/h
